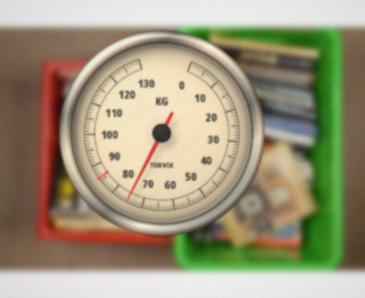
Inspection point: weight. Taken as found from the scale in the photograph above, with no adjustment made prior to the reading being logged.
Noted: 75 kg
